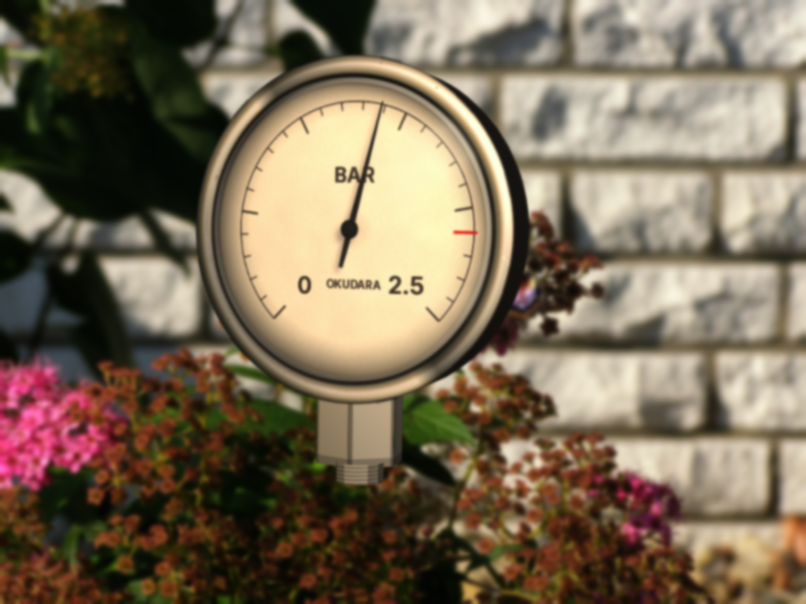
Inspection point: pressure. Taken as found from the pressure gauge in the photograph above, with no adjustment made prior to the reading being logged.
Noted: 1.4 bar
